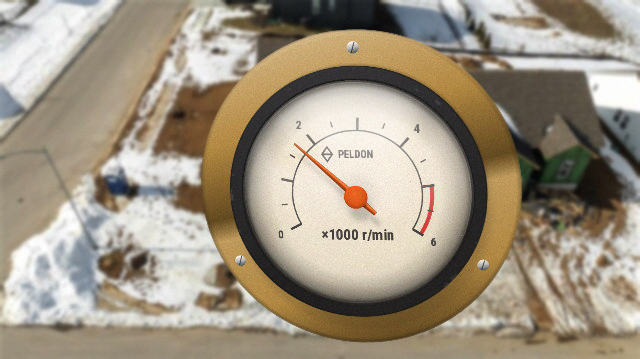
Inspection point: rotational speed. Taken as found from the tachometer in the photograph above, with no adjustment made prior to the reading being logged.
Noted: 1750 rpm
